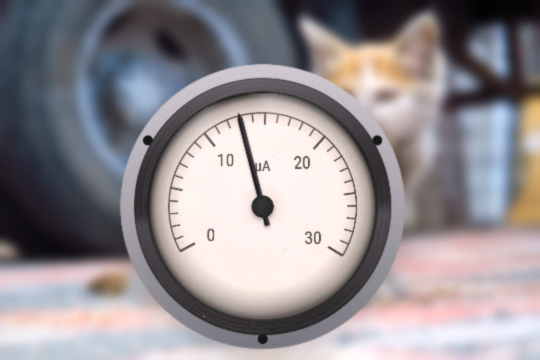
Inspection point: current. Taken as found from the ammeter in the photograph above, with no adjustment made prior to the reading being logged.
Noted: 13 µA
